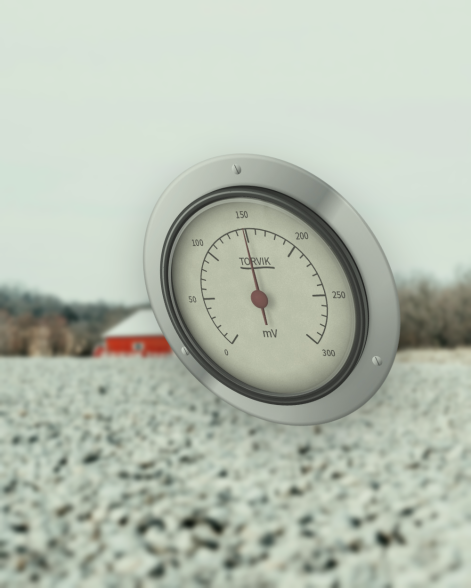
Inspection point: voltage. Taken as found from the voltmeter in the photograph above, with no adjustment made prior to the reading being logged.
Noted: 150 mV
